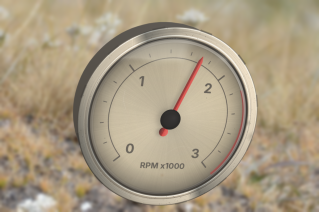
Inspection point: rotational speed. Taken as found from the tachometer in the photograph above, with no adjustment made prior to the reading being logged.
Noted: 1700 rpm
